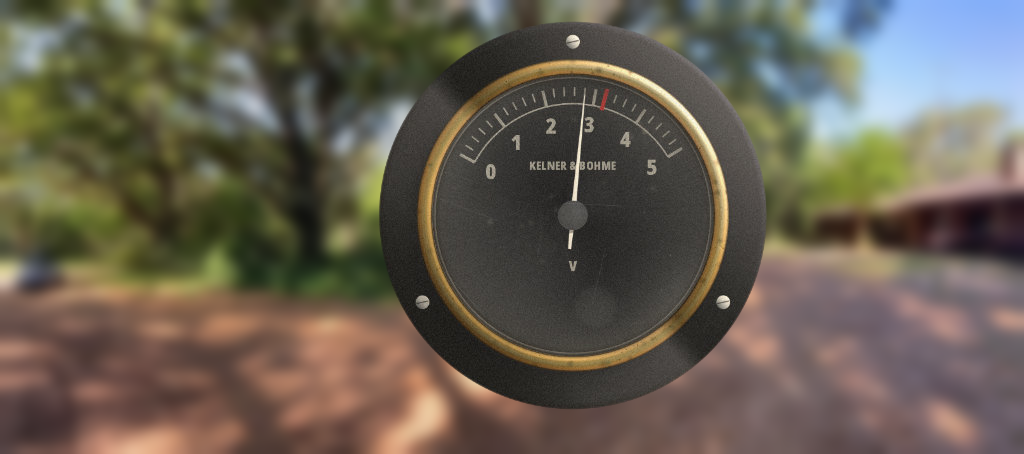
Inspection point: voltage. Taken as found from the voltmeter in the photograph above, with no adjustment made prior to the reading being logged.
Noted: 2.8 V
